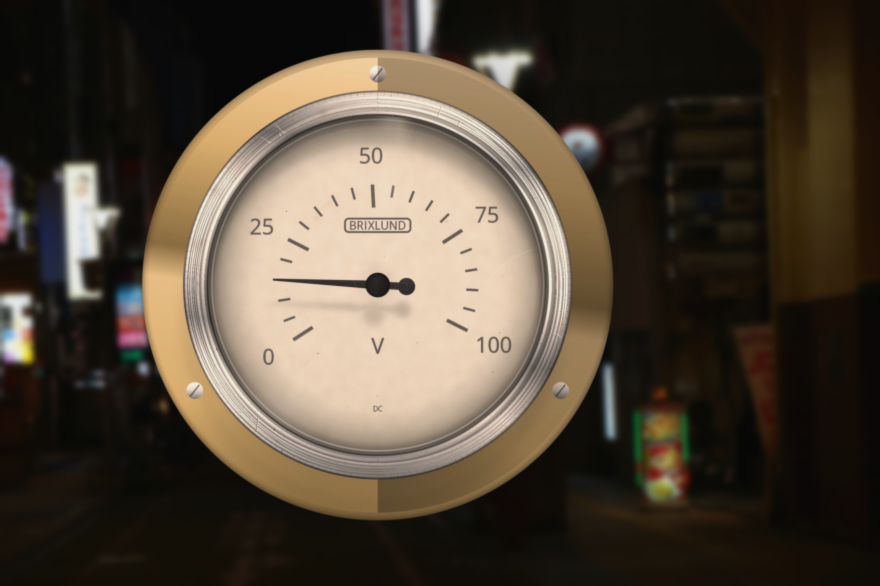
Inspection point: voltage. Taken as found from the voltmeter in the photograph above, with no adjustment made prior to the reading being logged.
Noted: 15 V
